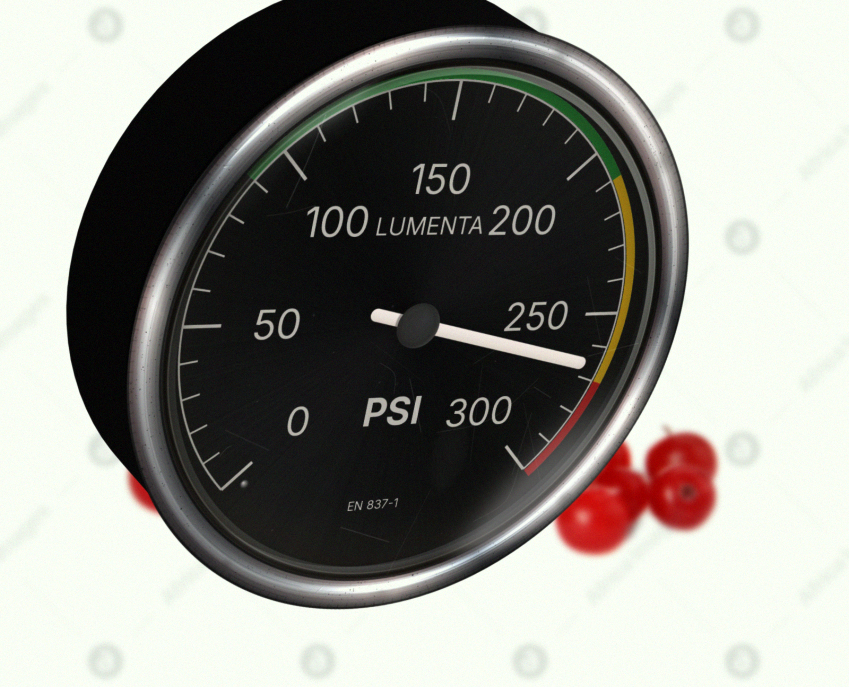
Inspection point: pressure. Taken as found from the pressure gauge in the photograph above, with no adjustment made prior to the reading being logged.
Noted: 265 psi
